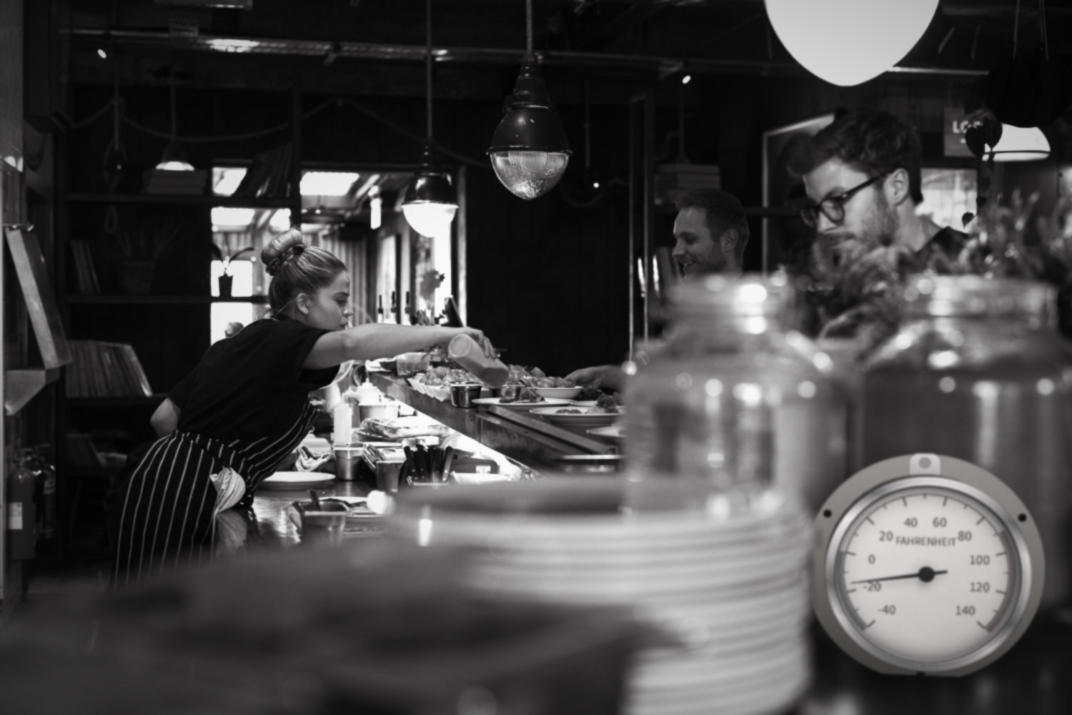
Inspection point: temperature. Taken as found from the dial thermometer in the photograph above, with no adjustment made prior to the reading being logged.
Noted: -15 °F
